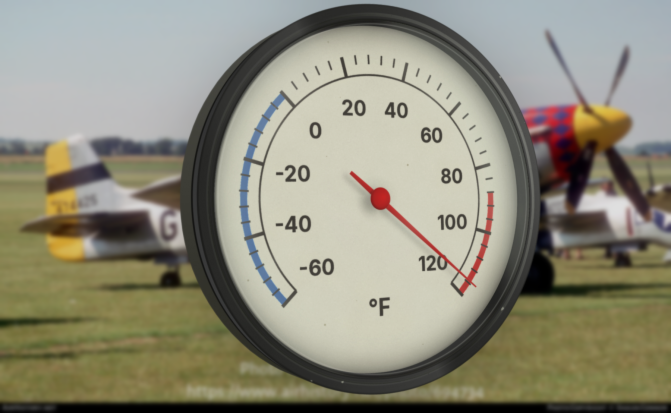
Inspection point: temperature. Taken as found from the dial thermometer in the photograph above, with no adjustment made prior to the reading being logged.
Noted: 116 °F
